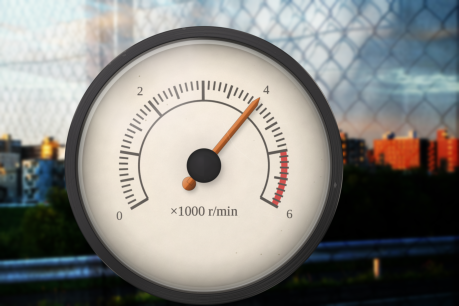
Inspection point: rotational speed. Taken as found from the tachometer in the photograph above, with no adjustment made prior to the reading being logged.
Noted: 4000 rpm
